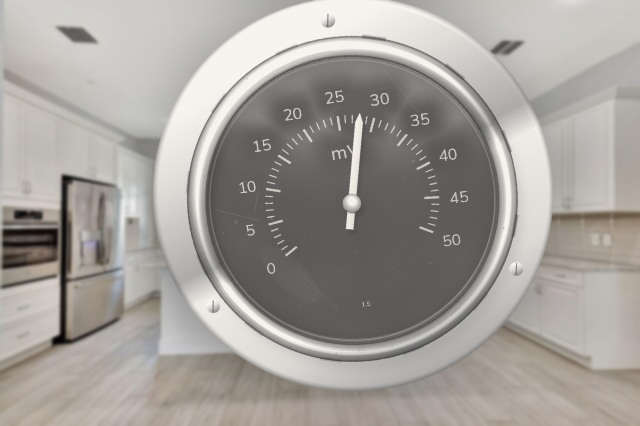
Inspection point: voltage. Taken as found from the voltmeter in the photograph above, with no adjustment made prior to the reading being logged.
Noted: 28 mV
